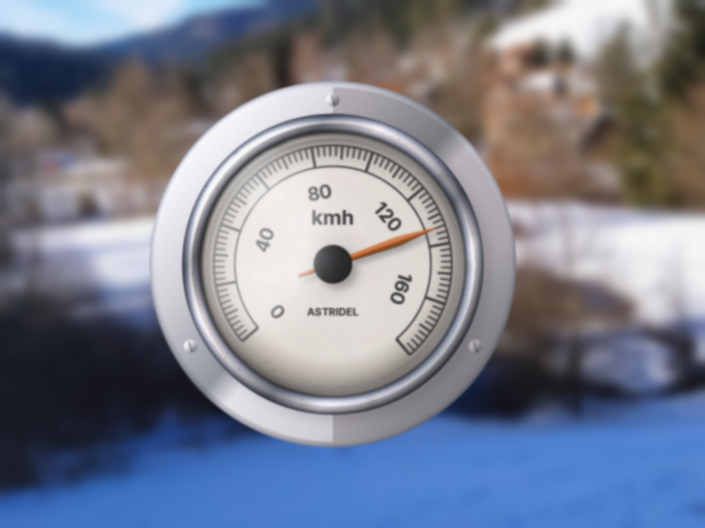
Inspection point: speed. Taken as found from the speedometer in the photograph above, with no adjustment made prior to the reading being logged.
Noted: 134 km/h
